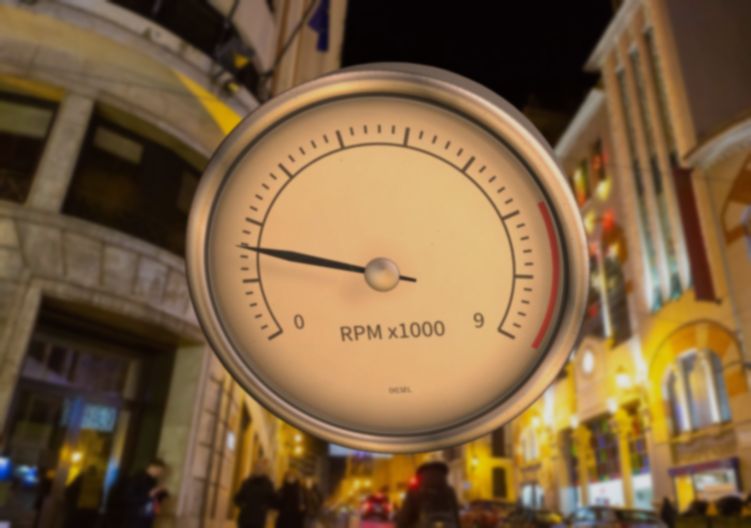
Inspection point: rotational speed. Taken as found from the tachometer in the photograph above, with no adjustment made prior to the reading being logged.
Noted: 1600 rpm
